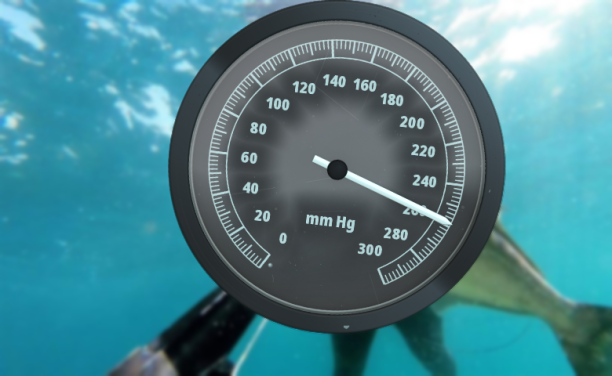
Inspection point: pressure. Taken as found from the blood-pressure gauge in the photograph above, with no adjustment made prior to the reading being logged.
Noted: 258 mmHg
